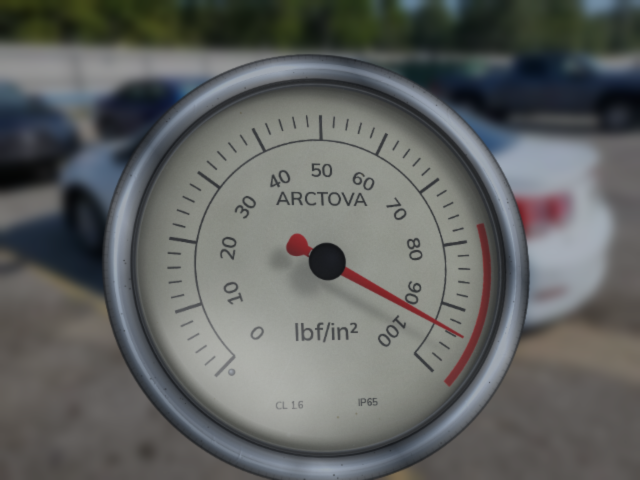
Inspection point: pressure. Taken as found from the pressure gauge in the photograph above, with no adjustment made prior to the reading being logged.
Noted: 94 psi
